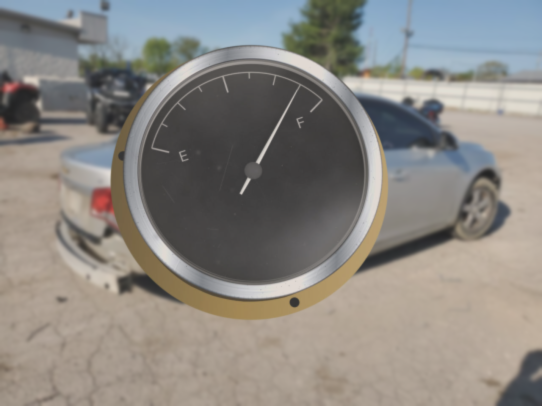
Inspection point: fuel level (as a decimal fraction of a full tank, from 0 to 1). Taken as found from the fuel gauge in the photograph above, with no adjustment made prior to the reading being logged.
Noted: 0.875
